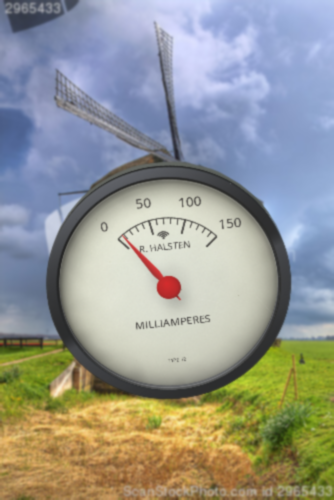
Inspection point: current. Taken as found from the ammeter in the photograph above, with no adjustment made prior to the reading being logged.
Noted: 10 mA
